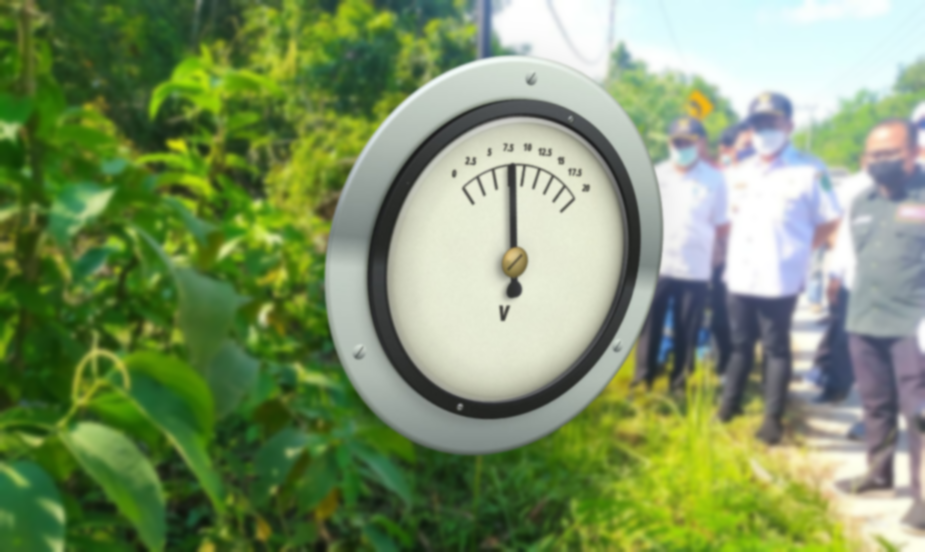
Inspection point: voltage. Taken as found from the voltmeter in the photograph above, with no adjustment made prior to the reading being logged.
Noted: 7.5 V
